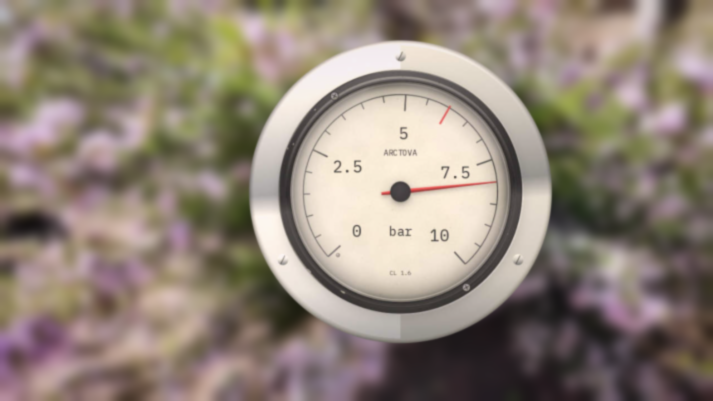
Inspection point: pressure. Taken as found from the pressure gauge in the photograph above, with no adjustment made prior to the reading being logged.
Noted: 8 bar
